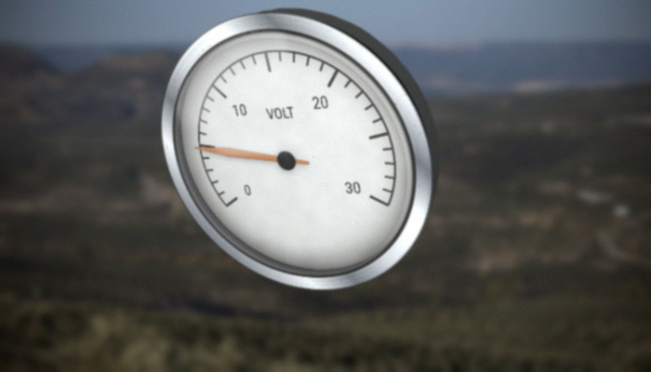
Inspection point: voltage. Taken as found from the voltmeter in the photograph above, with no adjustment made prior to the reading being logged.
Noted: 5 V
